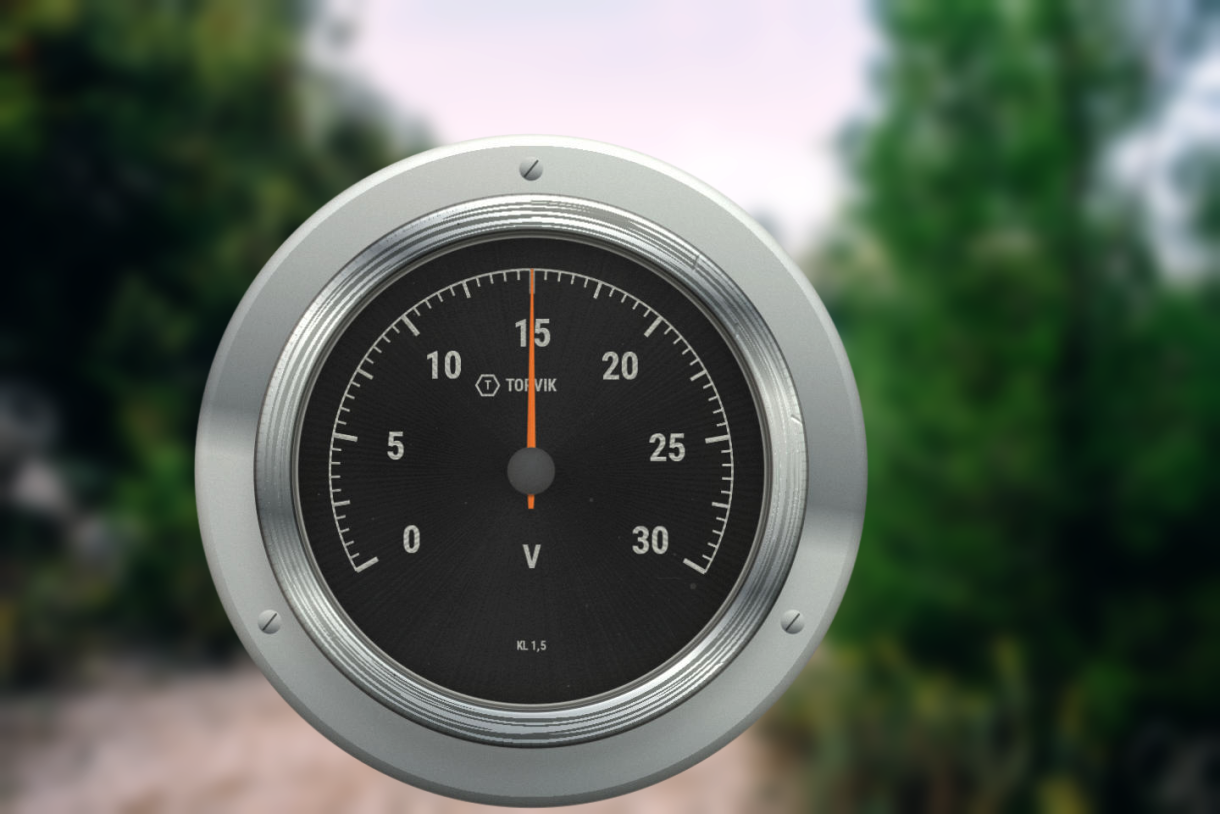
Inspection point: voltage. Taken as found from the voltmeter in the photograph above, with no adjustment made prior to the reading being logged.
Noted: 15 V
